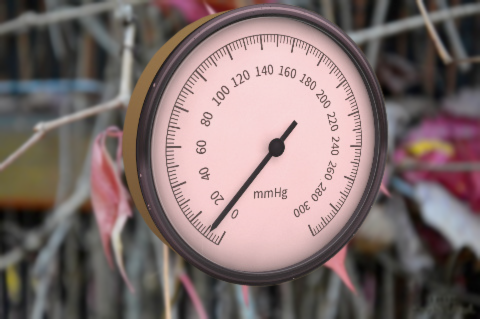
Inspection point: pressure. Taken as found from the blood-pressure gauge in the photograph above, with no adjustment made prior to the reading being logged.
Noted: 10 mmHg
